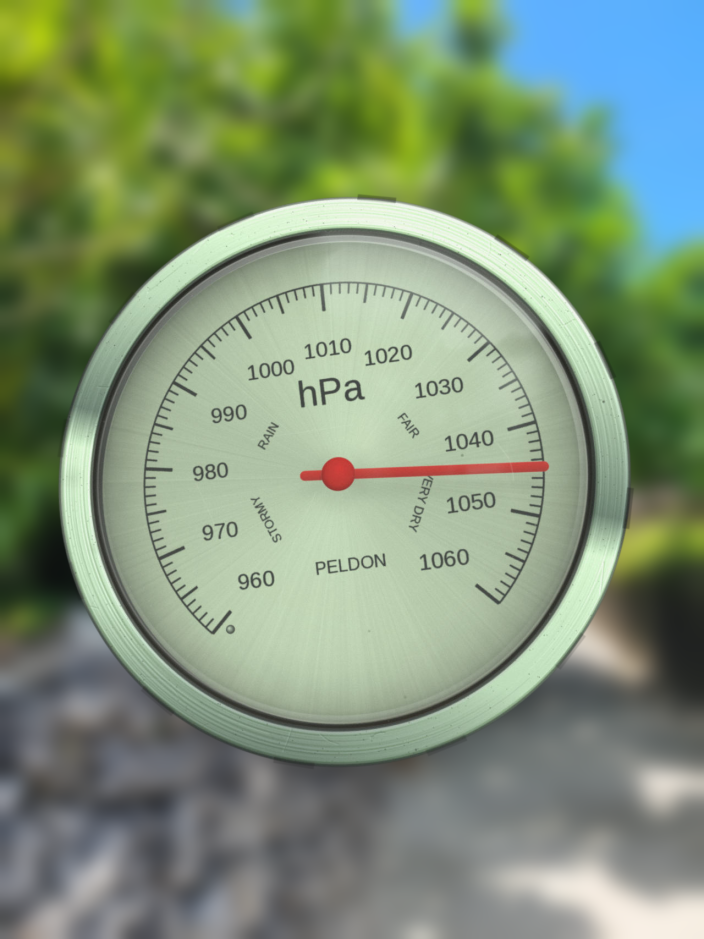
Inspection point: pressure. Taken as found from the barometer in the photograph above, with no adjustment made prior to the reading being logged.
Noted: 1045 hPa
